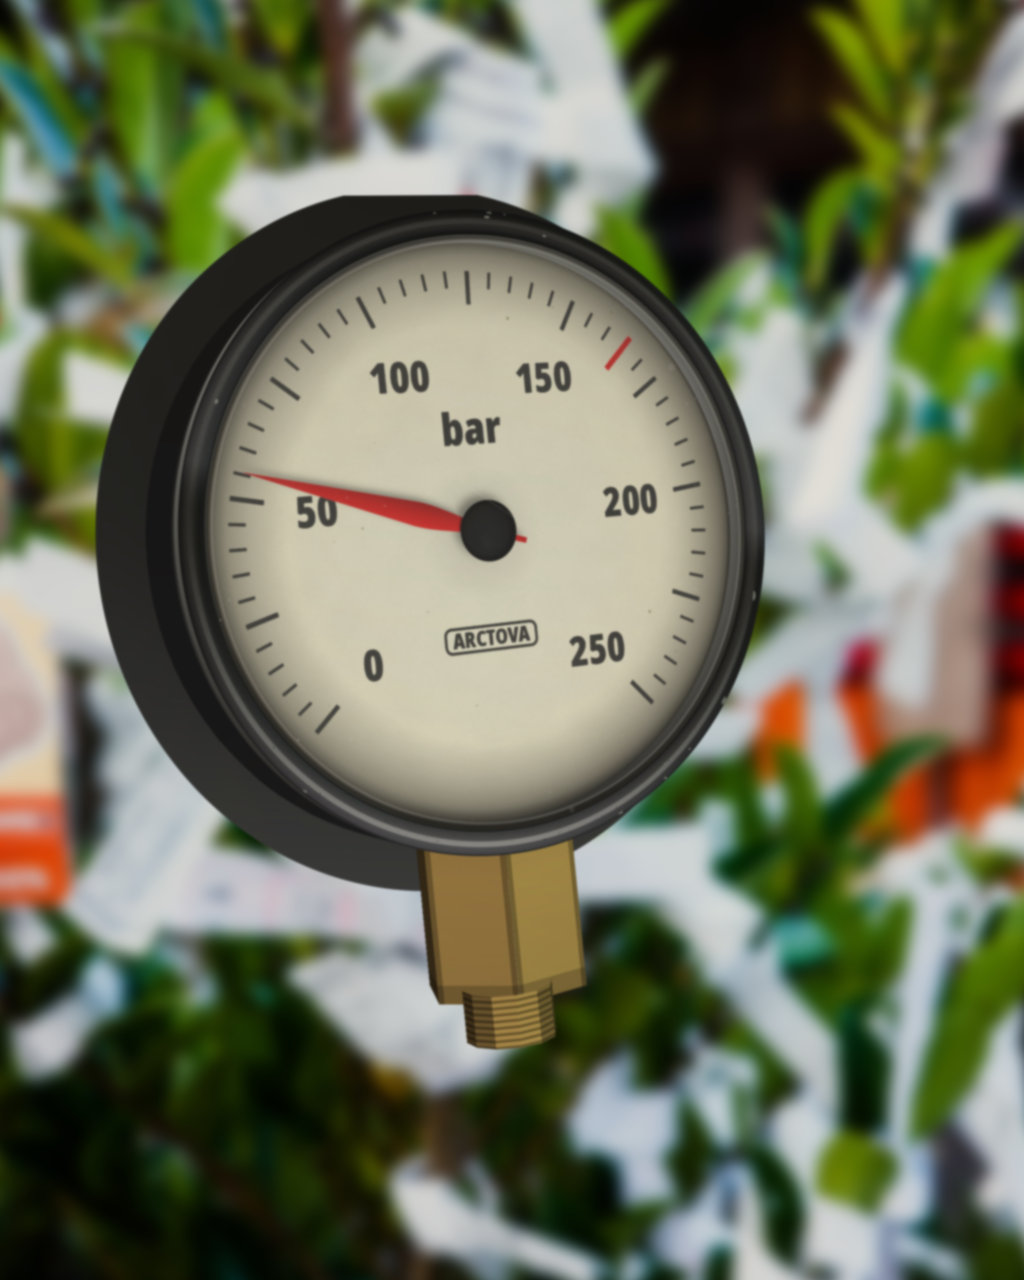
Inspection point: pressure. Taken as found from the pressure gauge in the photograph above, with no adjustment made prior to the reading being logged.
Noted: 55 bar
